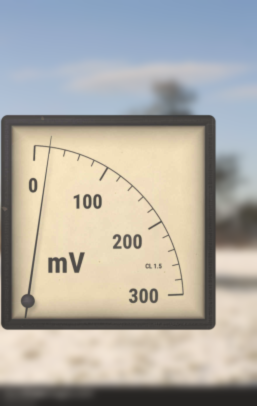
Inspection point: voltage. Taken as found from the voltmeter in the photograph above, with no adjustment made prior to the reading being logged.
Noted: 20 mV
